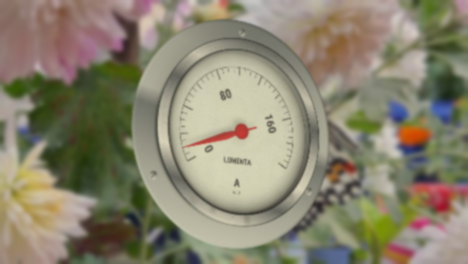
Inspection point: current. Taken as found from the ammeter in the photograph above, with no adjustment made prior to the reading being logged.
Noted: 10 A
